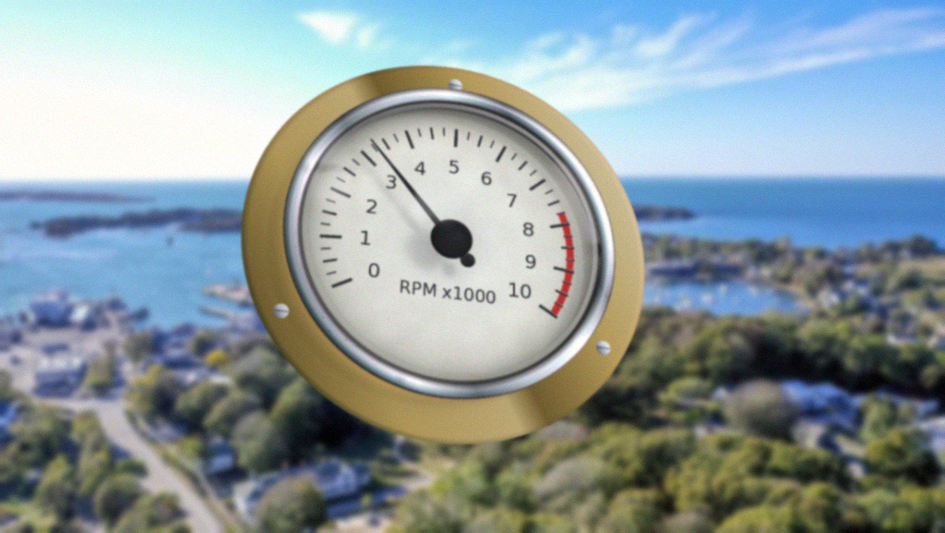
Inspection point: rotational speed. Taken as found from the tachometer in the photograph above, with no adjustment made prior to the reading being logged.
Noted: 3250 rpm
